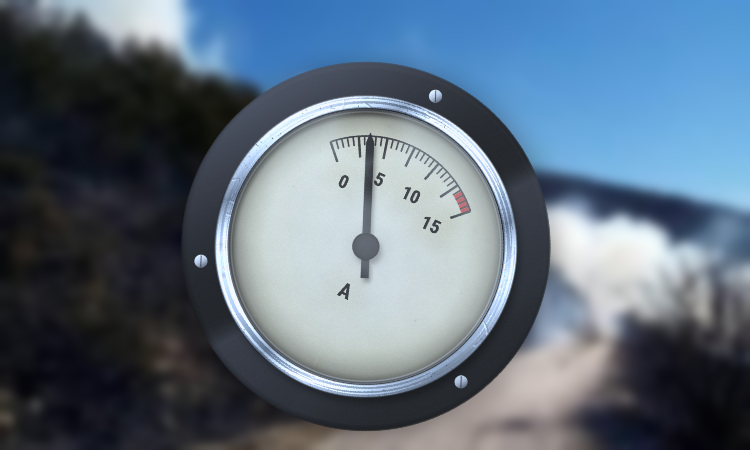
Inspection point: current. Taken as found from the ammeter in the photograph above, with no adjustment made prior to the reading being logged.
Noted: 3.5 A
